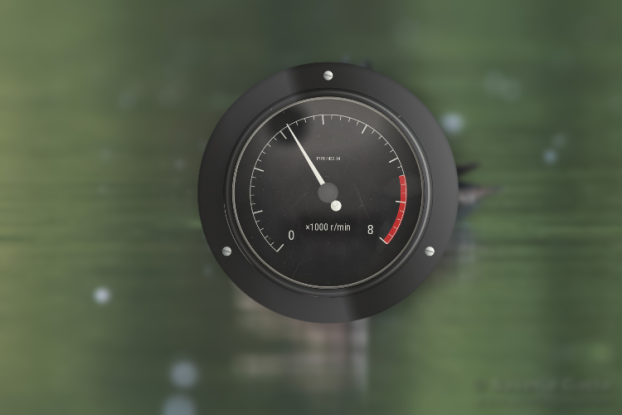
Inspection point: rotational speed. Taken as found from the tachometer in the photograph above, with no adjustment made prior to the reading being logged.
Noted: 3200 rpm
